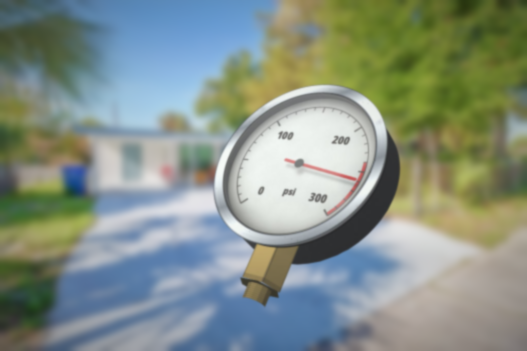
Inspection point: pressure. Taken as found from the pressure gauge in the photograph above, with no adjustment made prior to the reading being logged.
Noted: 260 psi
